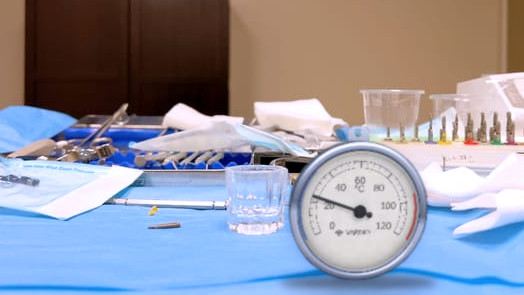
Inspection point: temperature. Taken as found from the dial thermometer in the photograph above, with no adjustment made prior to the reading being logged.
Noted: 24 °C
